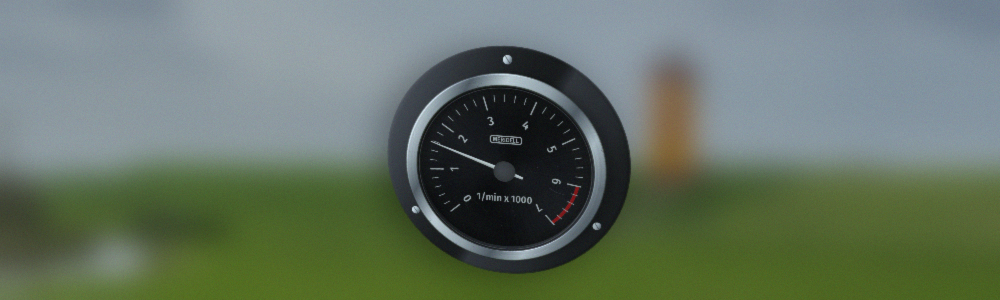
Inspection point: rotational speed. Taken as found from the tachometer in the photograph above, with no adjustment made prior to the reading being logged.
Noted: 1600 rpm
